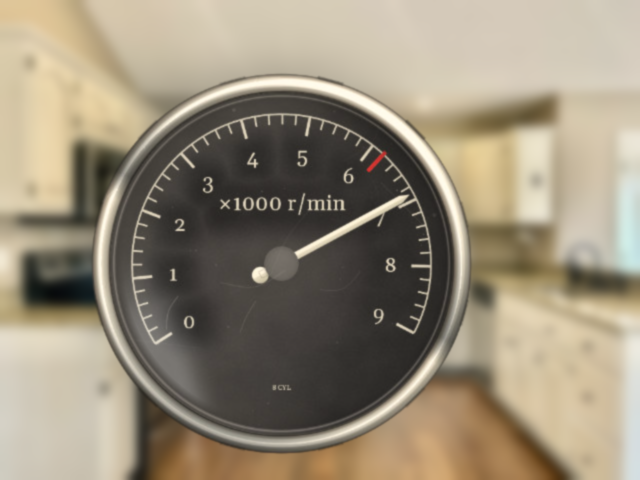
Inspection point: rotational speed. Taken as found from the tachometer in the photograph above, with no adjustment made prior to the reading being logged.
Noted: 6900 rpm
